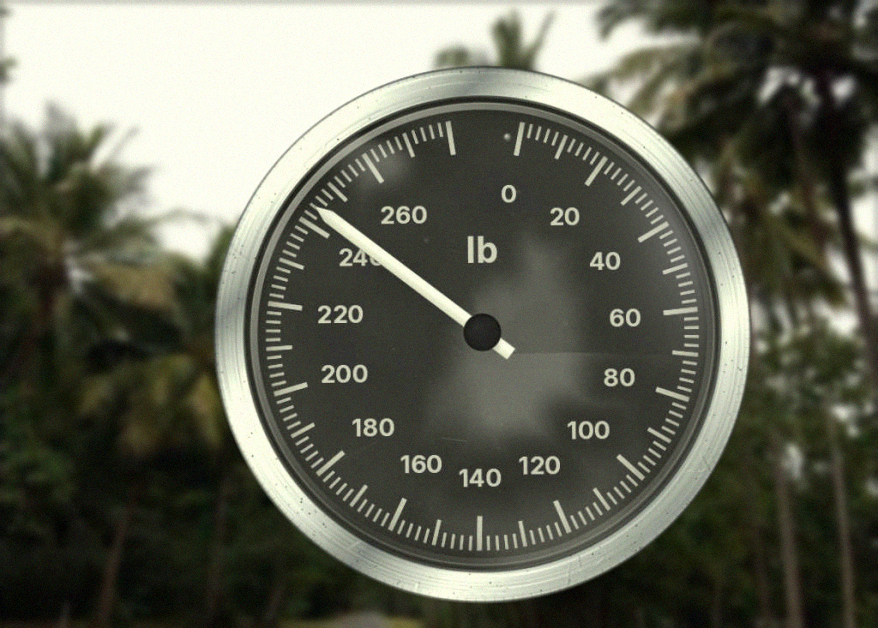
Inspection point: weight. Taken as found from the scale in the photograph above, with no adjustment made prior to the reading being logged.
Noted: 244 lb
